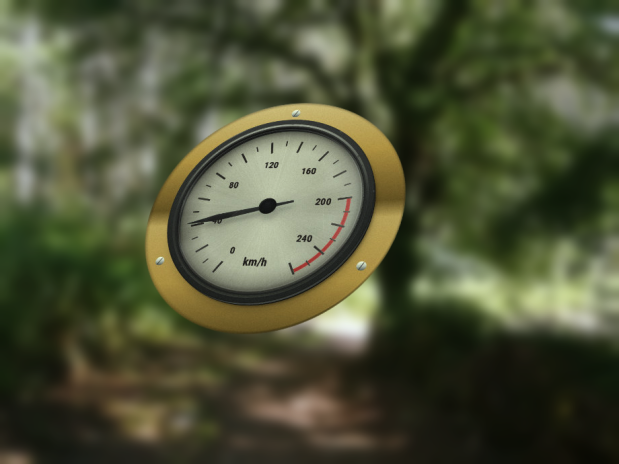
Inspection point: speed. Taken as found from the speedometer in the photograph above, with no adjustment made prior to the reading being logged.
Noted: 40 km/h
